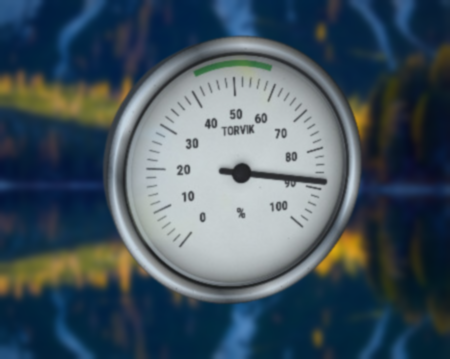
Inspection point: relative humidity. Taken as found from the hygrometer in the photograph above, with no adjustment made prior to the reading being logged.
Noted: 88 %
